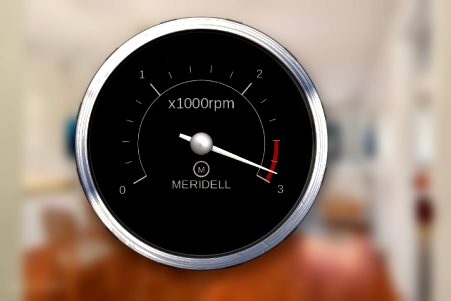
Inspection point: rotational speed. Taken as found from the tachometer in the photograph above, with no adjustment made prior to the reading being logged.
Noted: 2900 rpm
